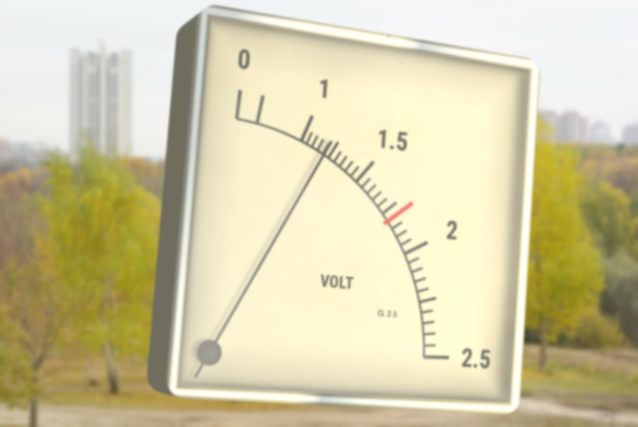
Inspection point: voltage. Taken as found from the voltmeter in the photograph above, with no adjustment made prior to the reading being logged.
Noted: 1.2 V
